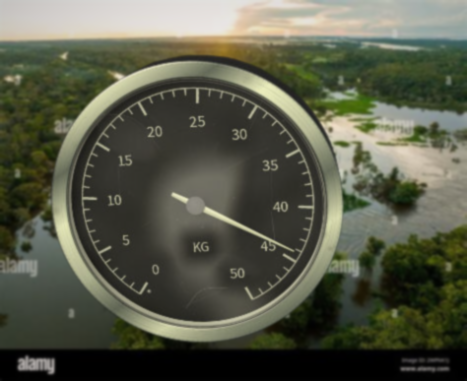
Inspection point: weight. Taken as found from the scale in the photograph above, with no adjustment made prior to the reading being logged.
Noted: 44 kg
